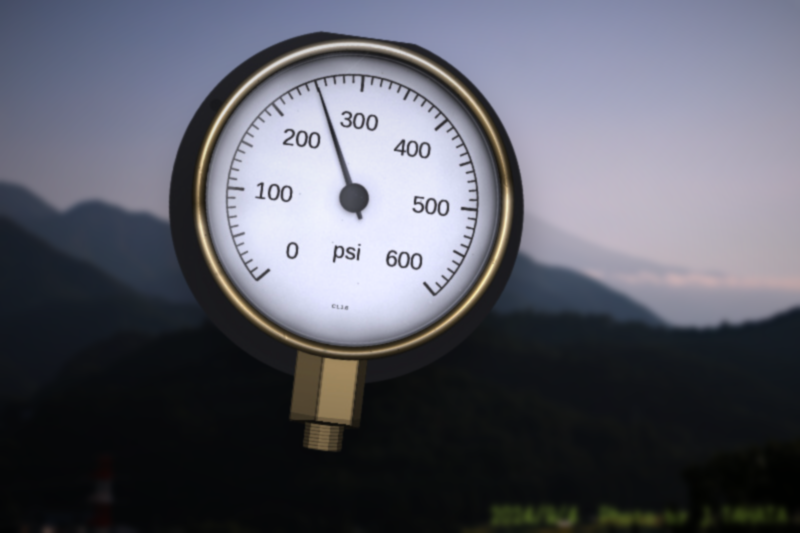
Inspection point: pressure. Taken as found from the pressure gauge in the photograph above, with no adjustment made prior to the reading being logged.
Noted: 250 psi
